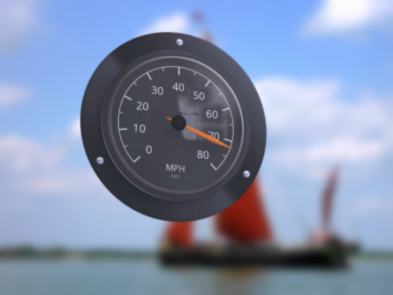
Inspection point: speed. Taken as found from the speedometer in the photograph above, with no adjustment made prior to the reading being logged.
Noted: 72.5 mph
